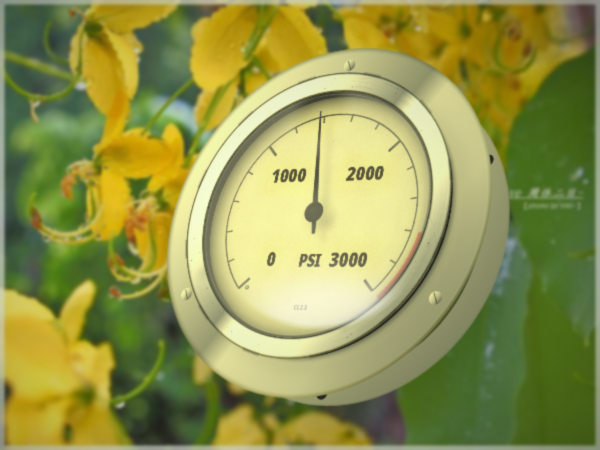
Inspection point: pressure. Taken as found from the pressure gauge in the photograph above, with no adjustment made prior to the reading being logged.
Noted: 1400 psi
